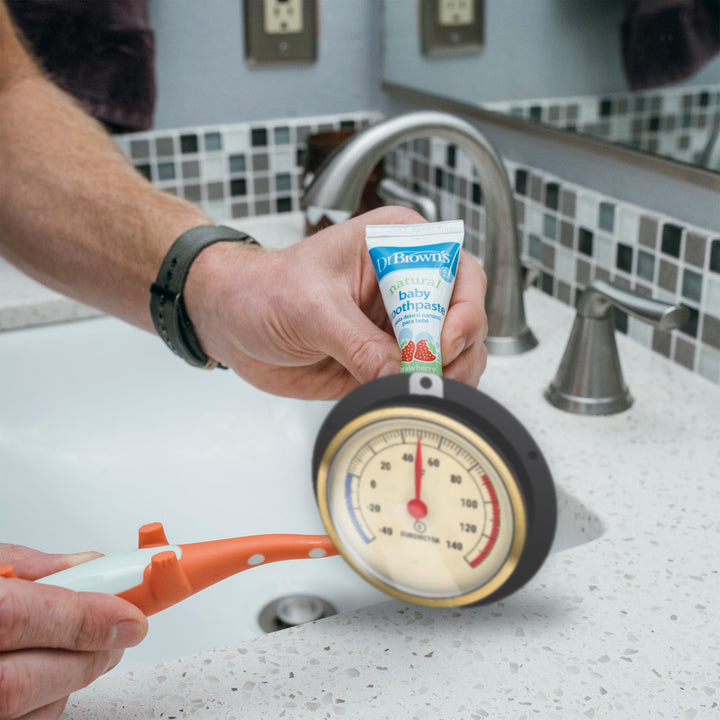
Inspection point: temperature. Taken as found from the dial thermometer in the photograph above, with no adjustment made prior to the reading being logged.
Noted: 50 °F
